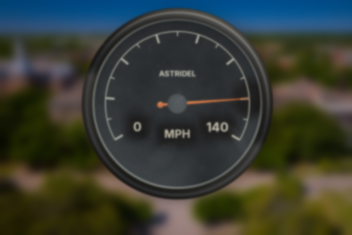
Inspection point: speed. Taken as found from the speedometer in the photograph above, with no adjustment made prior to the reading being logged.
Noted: 120 mph
